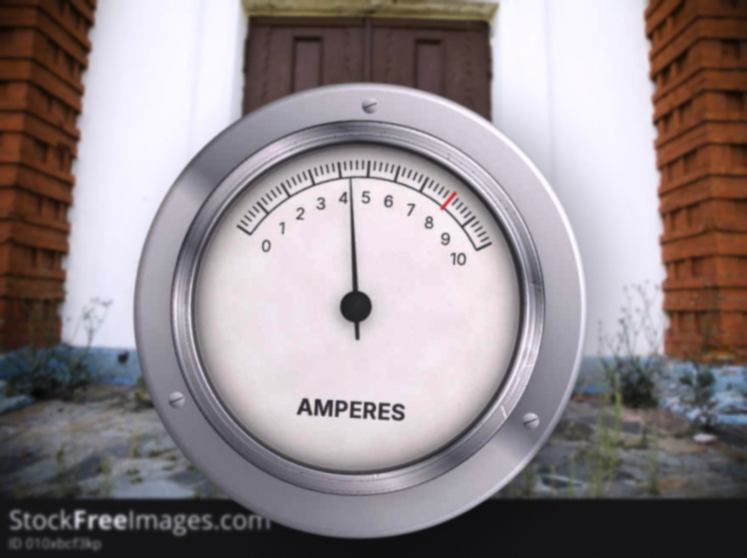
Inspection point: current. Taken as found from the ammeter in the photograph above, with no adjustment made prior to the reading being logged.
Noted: 4.4 A
